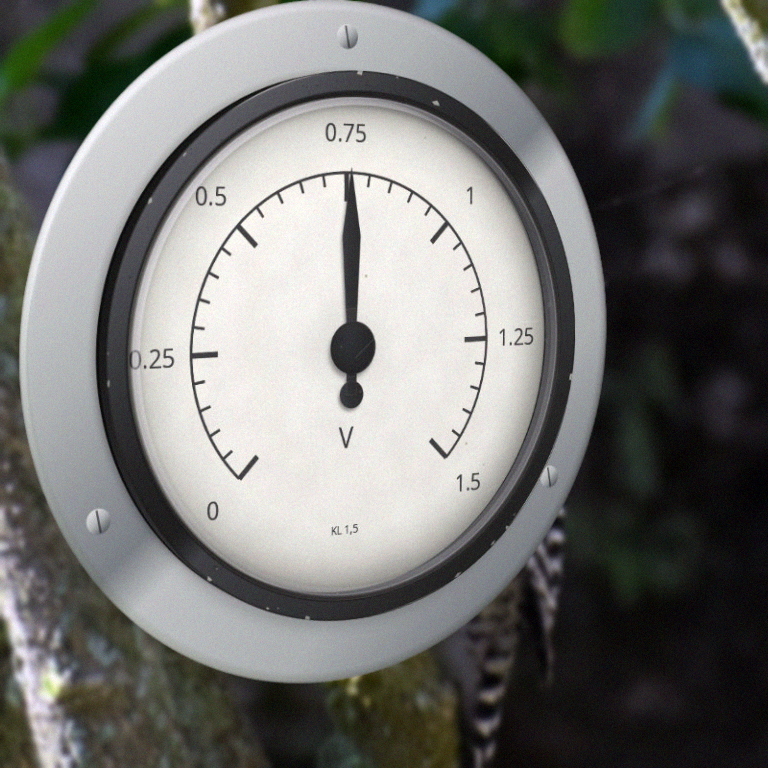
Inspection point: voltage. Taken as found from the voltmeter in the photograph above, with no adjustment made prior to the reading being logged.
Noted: 0.75 V
